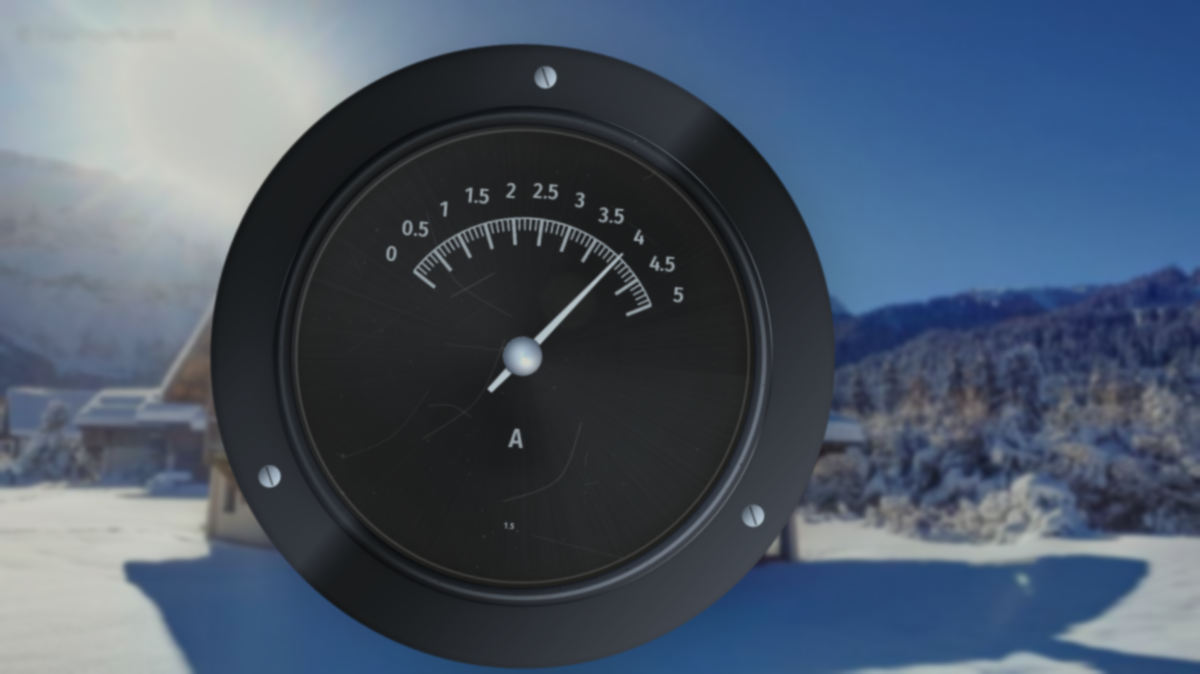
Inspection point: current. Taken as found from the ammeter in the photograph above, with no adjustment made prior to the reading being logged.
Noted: 4 A
